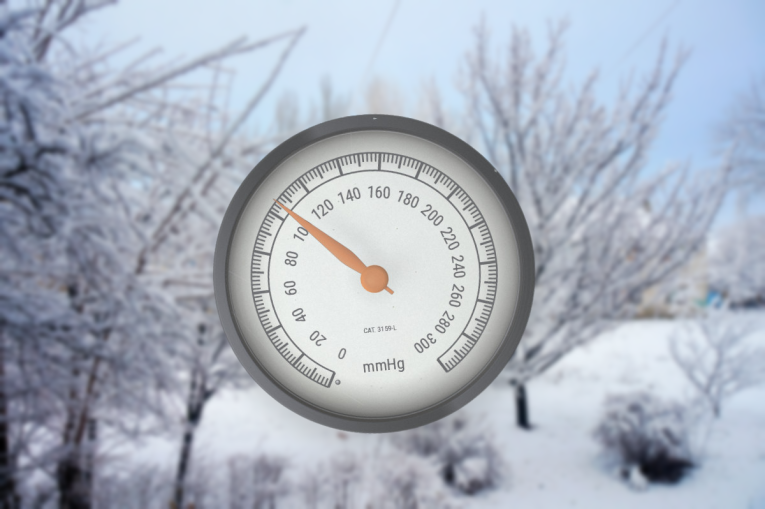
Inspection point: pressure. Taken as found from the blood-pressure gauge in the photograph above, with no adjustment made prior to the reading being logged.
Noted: 106 mmHg
